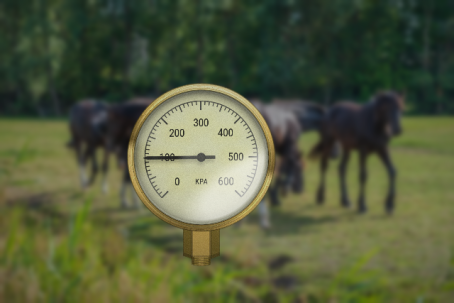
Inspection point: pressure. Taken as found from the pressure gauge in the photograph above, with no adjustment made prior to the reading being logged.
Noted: 100 kPa
